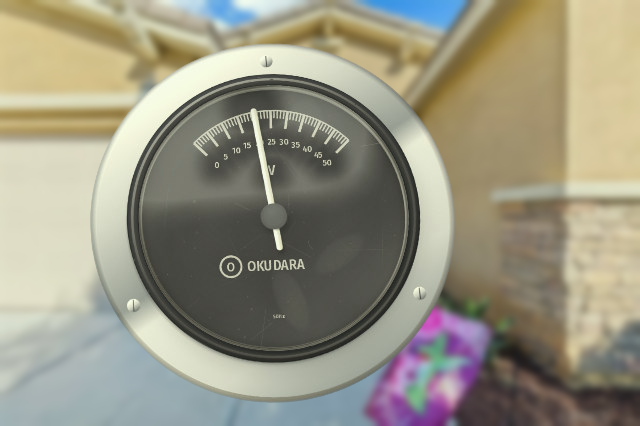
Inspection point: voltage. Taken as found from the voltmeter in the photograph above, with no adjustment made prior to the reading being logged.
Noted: 20 V
